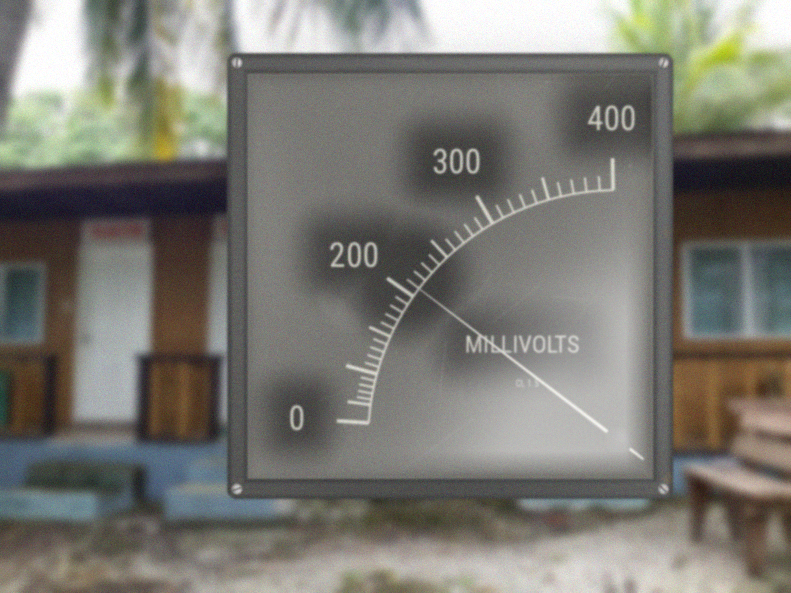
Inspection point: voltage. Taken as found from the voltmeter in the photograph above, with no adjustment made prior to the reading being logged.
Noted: 210 mV
